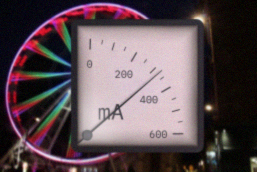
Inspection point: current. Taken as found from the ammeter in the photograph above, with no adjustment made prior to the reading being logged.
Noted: 325 mA
